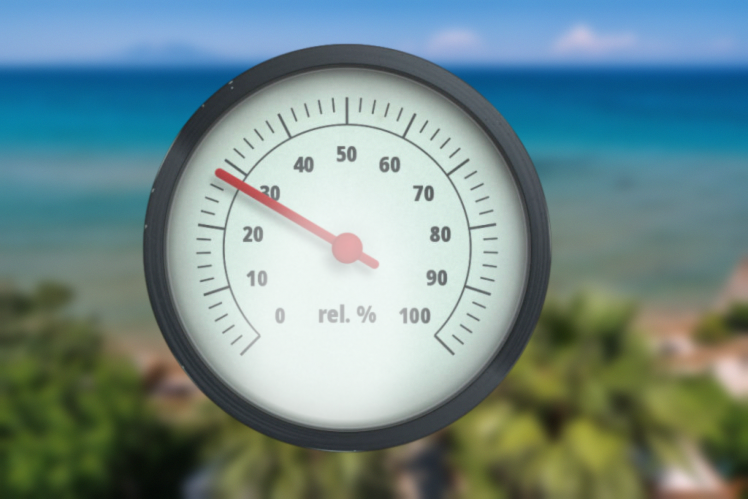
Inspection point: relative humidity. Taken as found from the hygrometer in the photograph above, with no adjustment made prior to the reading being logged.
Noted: 28 %
